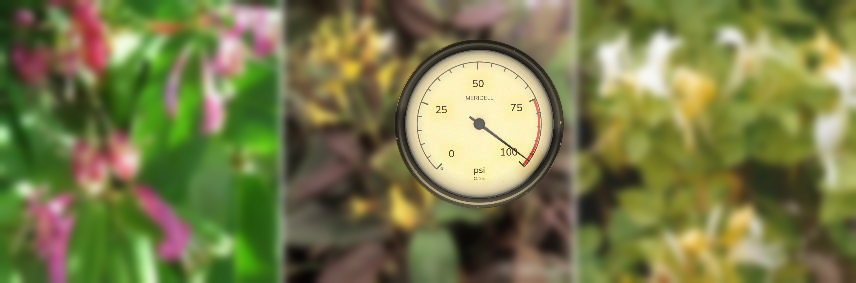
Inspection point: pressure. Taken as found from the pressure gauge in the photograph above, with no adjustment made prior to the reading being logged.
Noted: 97.5 psi
